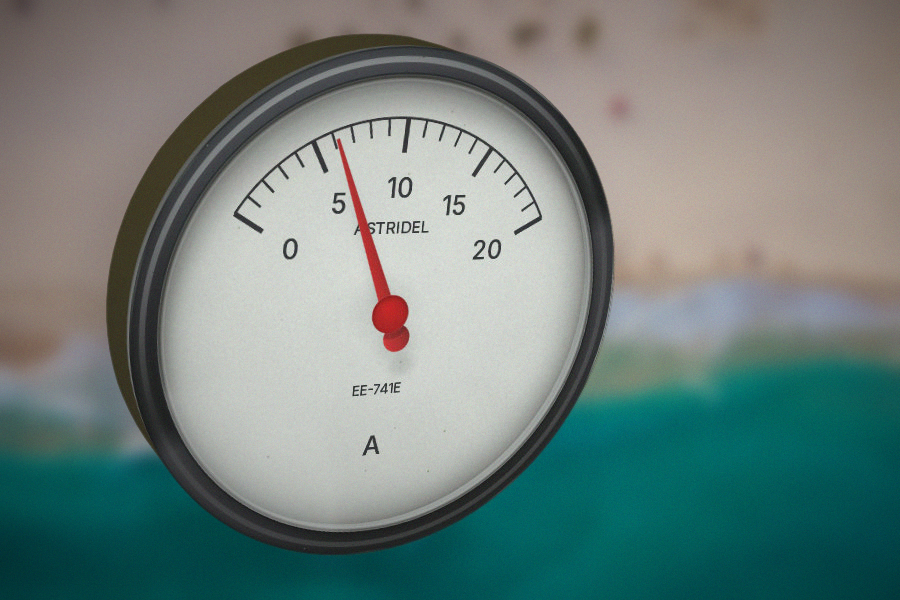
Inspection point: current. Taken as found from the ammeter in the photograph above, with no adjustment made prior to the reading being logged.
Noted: 6 A
